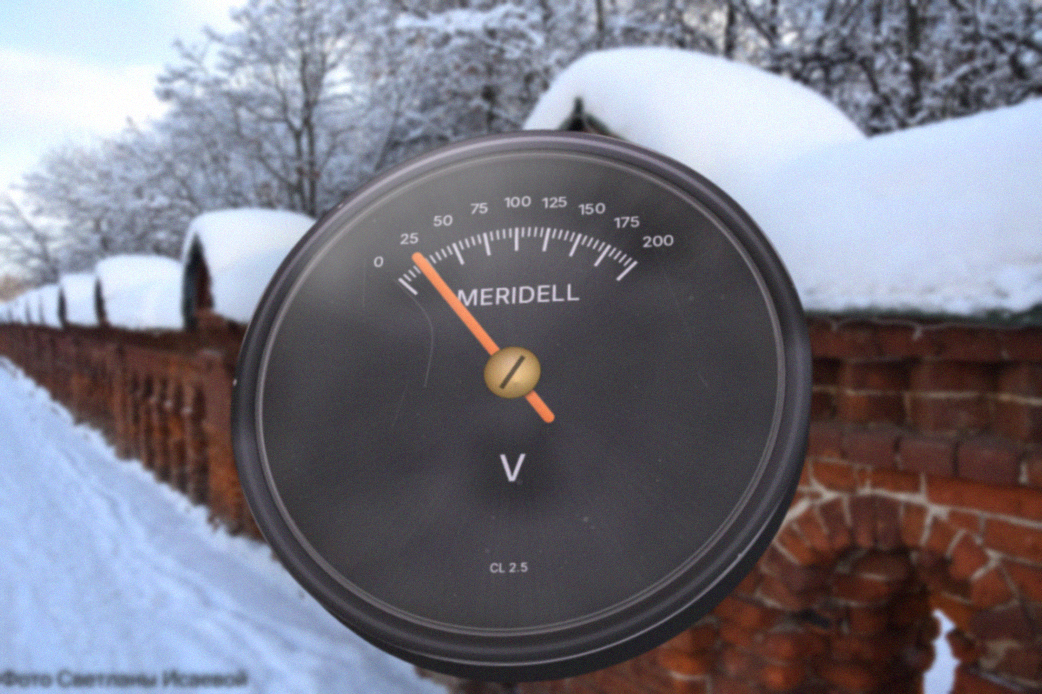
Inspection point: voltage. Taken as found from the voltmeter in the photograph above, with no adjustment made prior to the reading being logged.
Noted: 20 V
